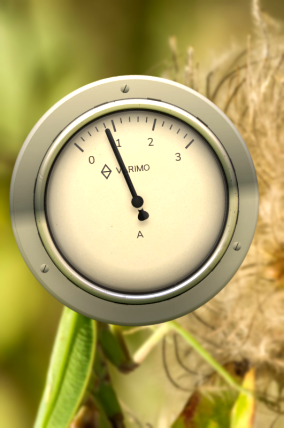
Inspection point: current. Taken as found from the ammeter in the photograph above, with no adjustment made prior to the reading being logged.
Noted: 0.8 A
